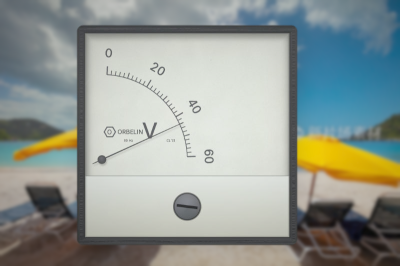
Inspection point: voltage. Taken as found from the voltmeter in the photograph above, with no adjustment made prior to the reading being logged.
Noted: 44 V
